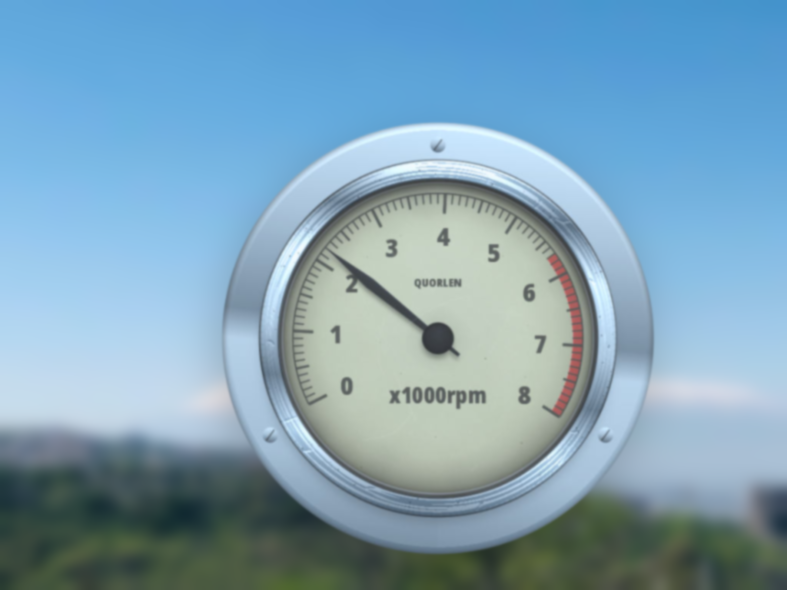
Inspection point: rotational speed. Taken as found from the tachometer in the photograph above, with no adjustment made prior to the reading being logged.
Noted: 2200 rpm
